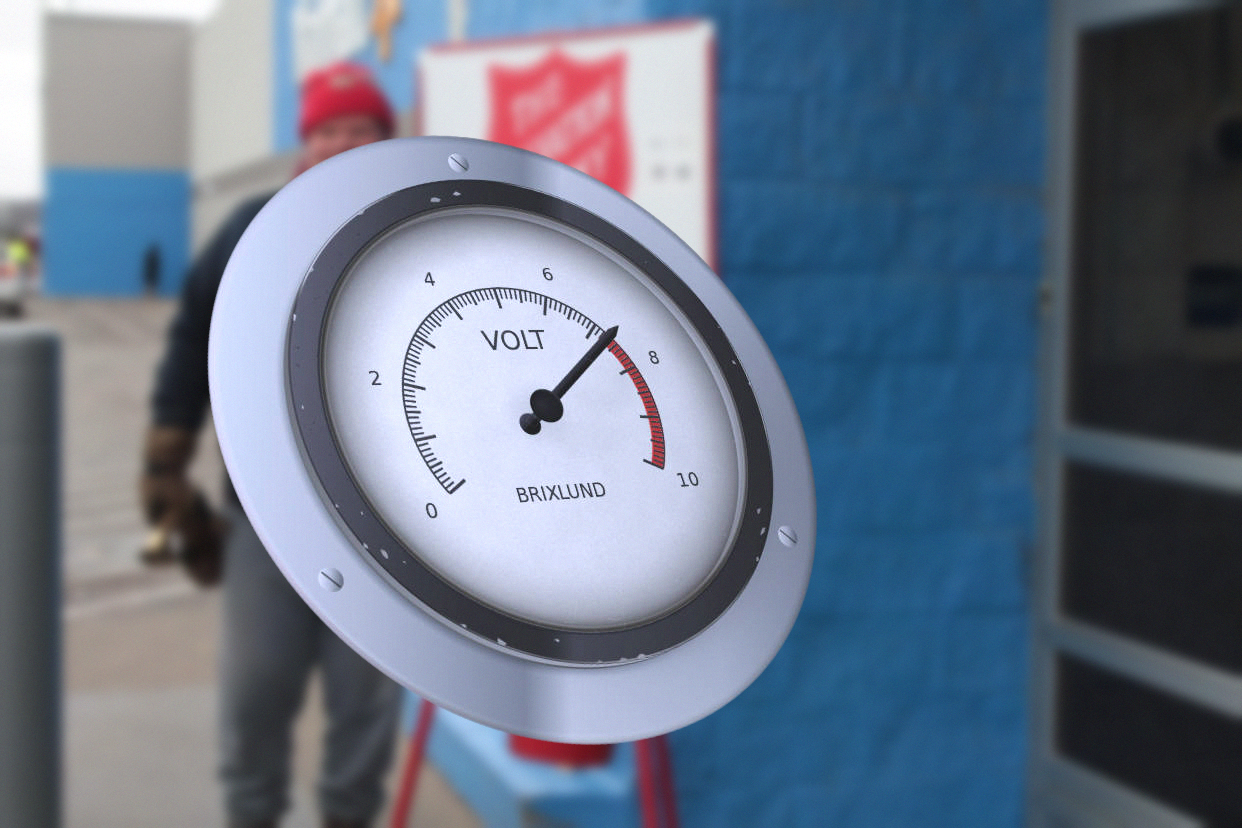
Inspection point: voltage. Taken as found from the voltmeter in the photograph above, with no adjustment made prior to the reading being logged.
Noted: 7.3 V
